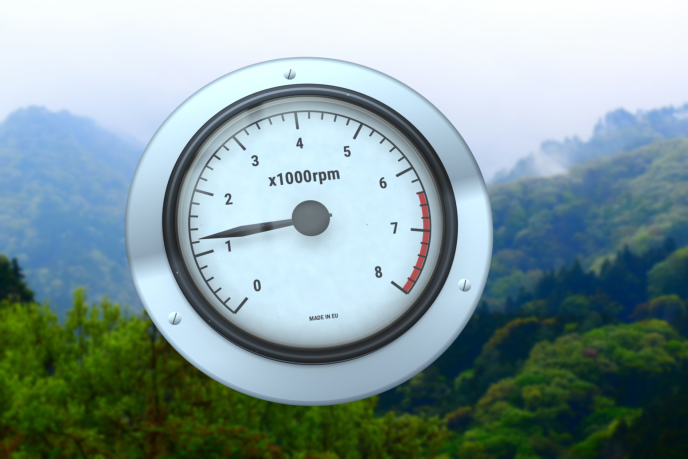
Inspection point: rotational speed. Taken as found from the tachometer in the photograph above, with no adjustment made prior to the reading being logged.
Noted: 1200 rpm
